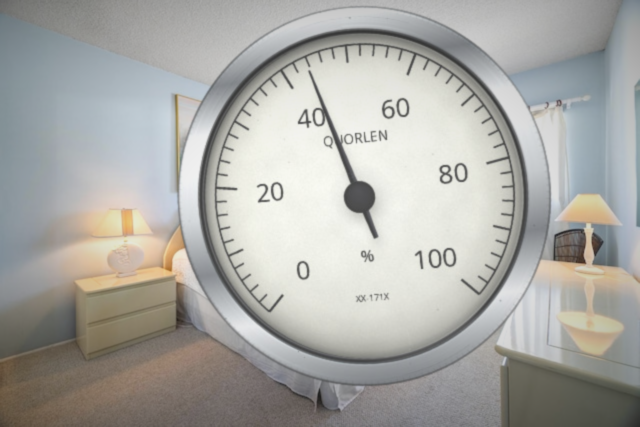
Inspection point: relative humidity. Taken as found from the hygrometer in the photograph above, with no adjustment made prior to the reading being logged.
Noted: 44 %
